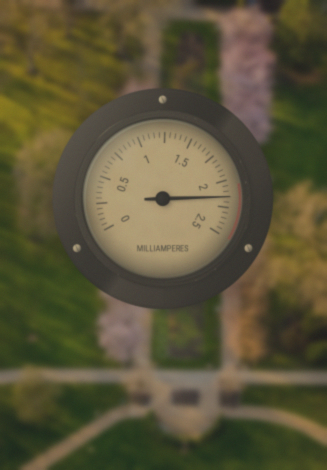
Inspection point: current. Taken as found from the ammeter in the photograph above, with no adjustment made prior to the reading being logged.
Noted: 2.15 mA
